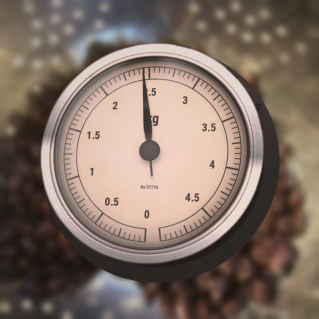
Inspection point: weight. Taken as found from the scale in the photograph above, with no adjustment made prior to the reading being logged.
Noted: 2.45 kg
